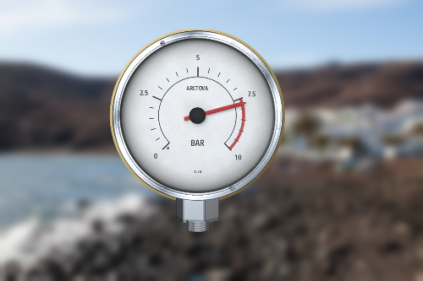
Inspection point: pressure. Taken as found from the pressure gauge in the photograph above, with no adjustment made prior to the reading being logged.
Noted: 7.75 bar
